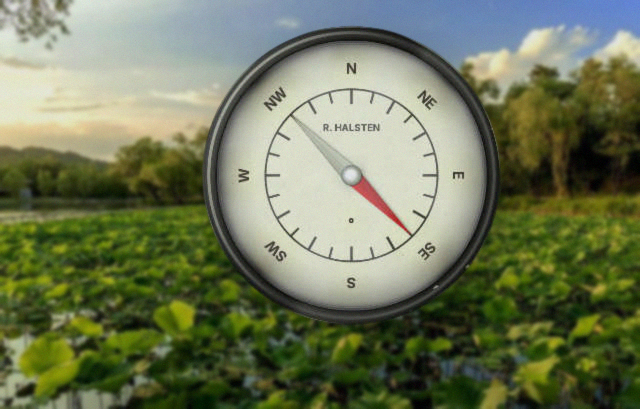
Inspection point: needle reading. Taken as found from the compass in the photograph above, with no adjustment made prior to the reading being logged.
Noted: 135 °
